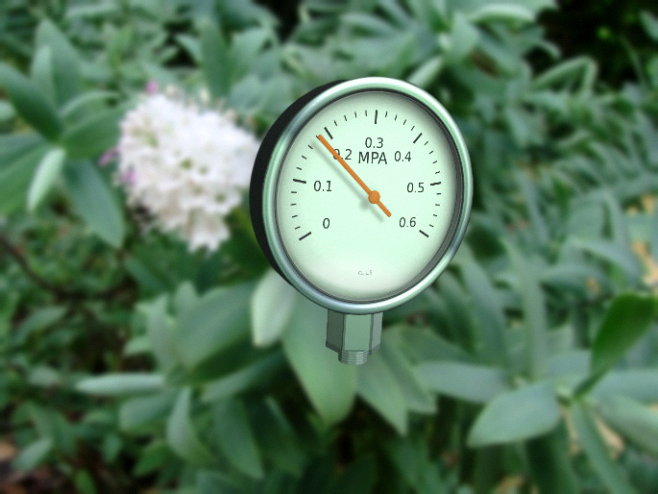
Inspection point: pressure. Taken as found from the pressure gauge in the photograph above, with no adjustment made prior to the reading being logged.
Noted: 0.18 MPa
